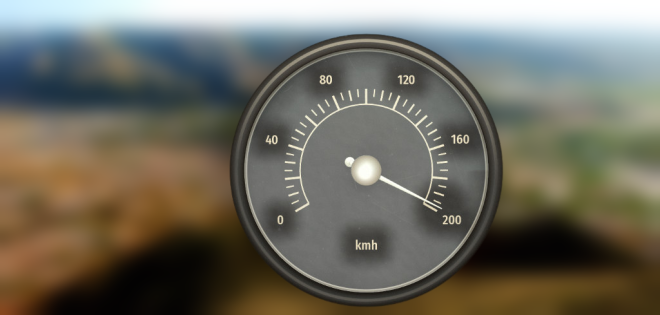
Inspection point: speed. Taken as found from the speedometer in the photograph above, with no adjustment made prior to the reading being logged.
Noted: 197.5 km/h
